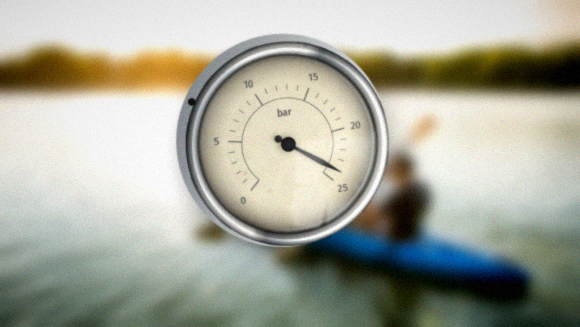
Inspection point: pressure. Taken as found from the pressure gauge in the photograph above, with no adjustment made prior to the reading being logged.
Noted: 24 bar
